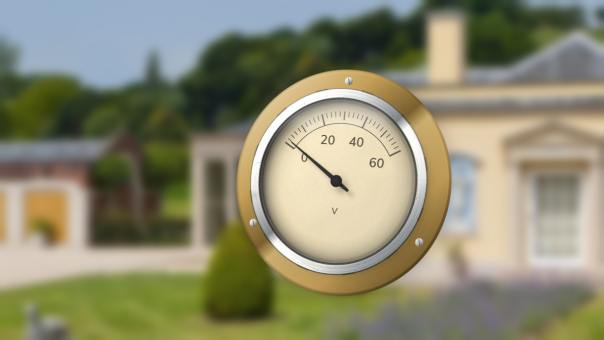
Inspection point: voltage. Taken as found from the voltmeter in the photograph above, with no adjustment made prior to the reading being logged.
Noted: 2 V
